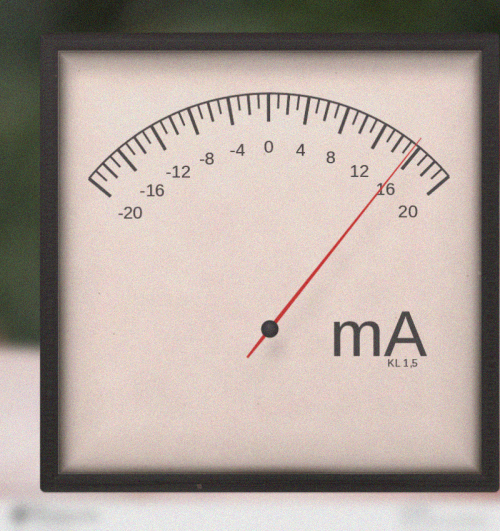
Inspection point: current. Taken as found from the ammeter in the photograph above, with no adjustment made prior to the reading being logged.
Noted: 15.5 mA
